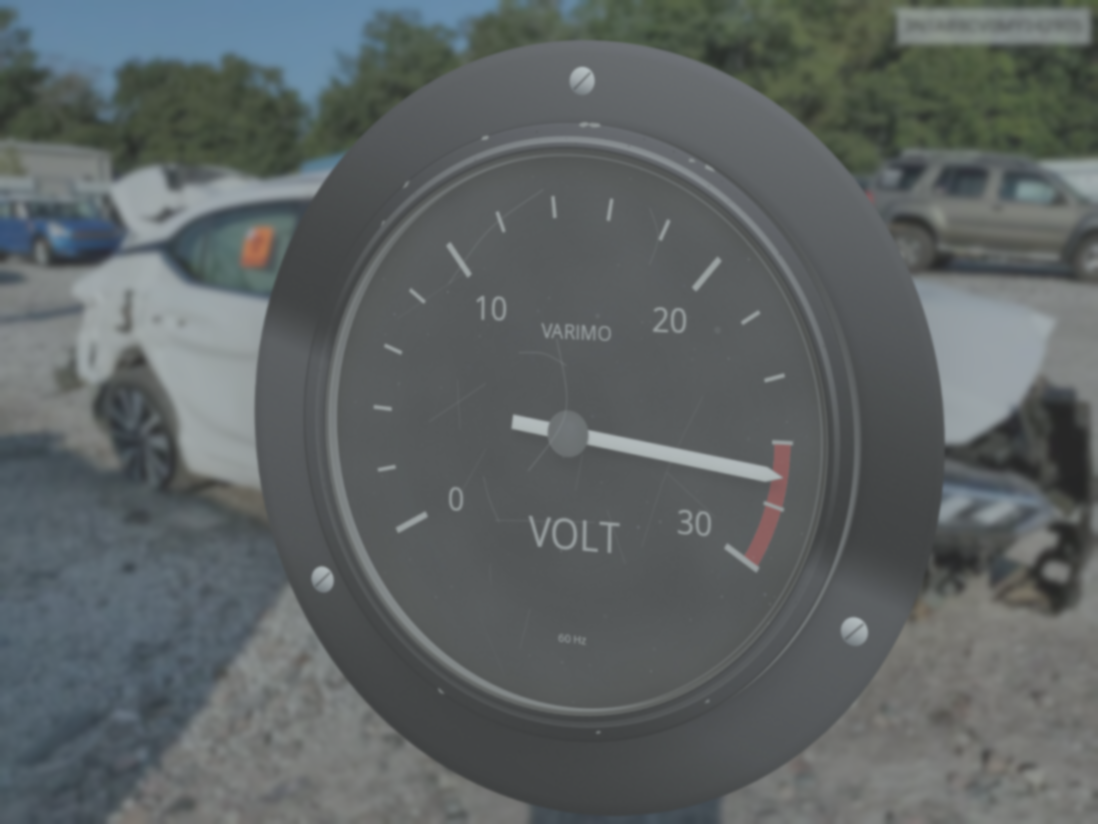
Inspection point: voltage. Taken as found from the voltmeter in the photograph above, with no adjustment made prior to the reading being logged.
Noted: 27 V
